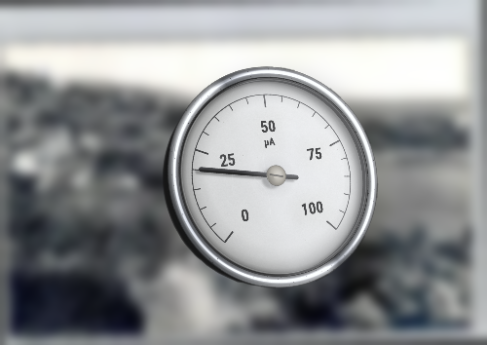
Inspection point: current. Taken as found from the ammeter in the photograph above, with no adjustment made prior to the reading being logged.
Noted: 20 µA
